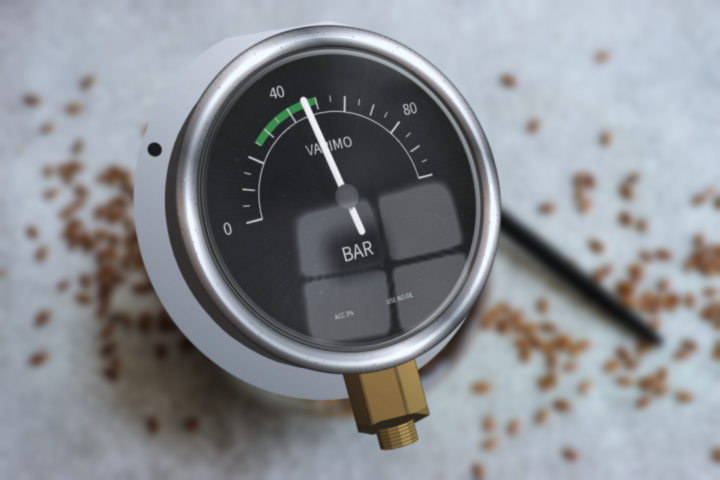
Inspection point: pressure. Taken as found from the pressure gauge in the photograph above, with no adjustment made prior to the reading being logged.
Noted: 45 bar
